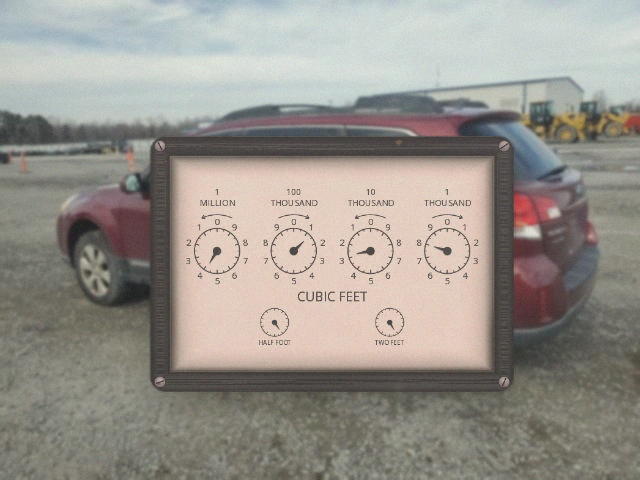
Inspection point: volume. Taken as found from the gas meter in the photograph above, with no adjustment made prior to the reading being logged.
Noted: 412800 ft³
